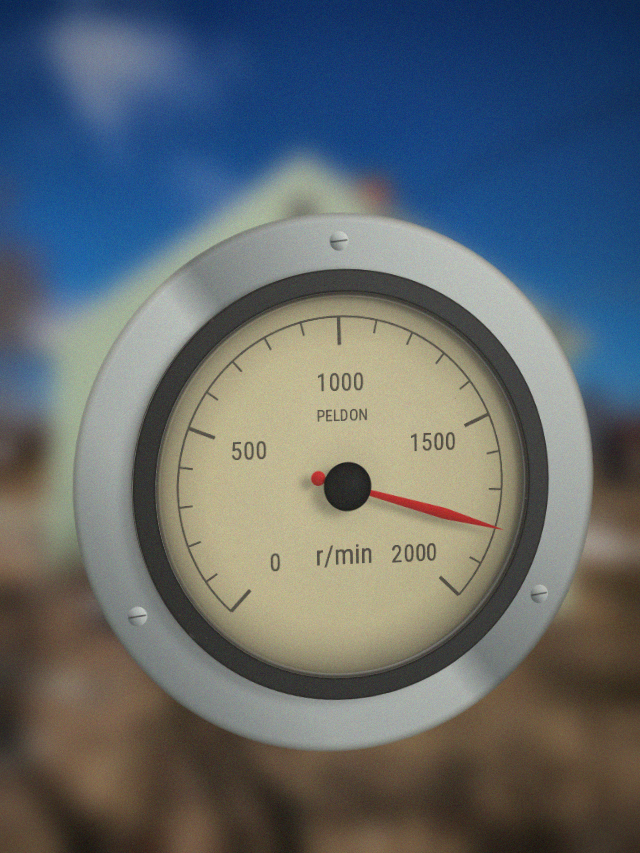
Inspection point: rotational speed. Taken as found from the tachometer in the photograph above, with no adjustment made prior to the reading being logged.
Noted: 1800 rpm
